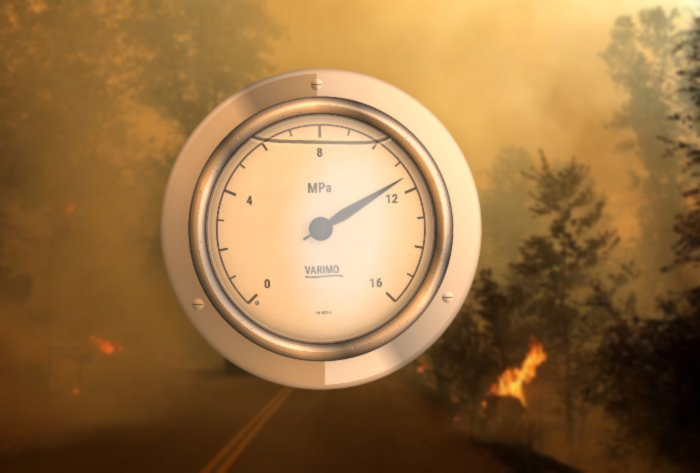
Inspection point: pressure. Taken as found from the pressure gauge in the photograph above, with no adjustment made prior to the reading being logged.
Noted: 11.5 MPa
